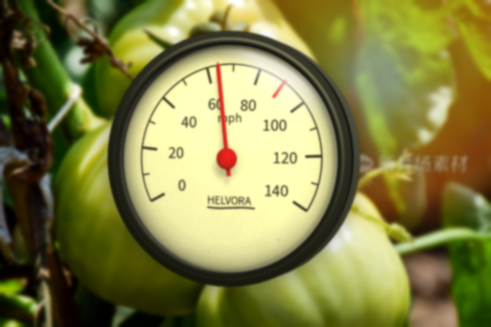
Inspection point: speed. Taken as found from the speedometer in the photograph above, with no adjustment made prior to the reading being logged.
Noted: 65 mph
